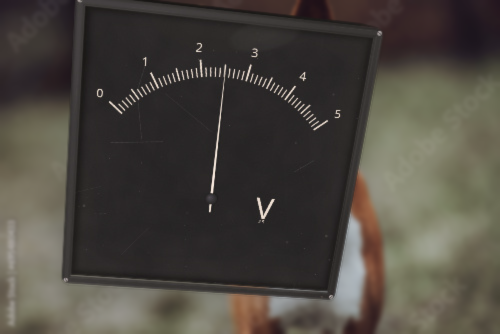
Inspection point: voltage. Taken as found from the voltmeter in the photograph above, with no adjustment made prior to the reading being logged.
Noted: 2.5 V
